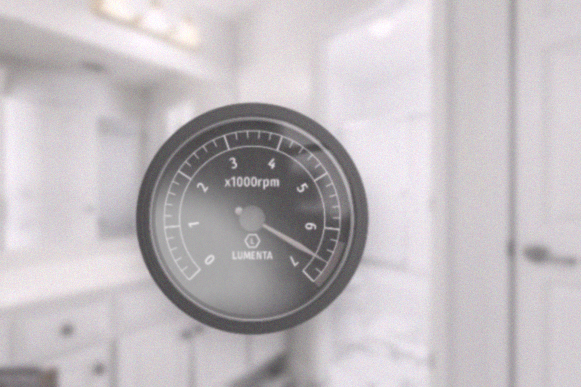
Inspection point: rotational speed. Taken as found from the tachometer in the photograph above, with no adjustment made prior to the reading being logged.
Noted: 6600 rpm
